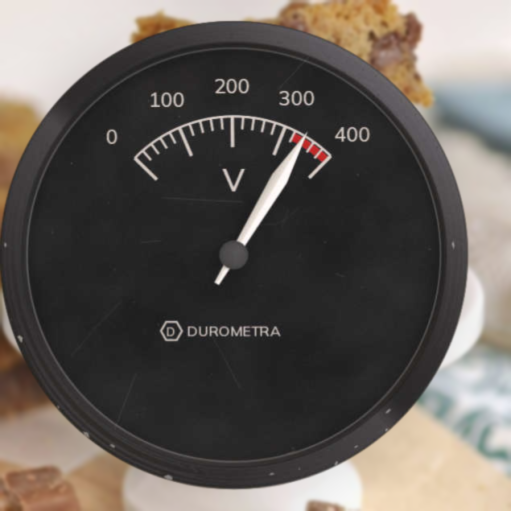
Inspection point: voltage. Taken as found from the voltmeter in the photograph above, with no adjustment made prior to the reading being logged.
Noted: 340 V
